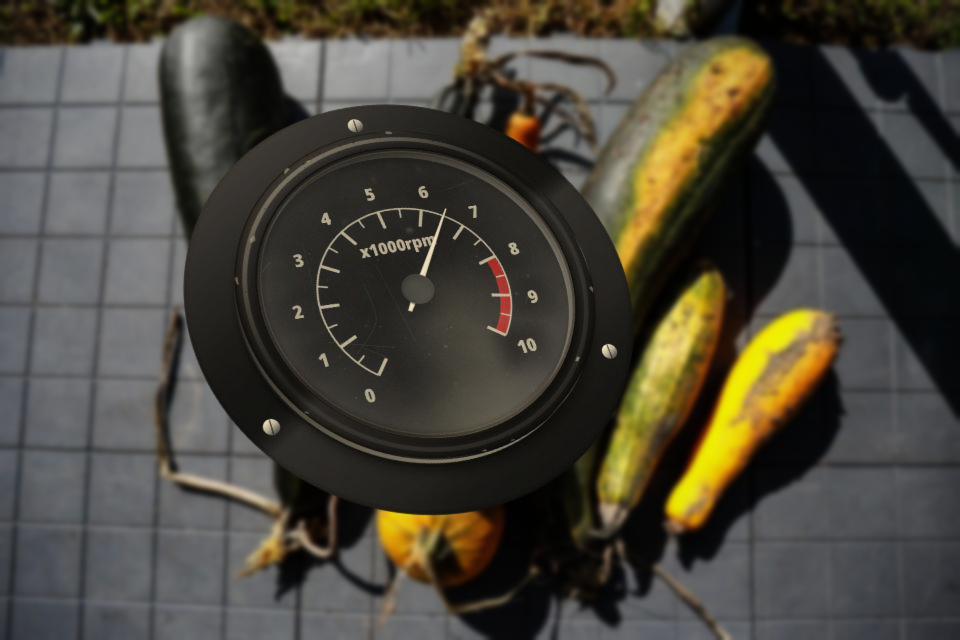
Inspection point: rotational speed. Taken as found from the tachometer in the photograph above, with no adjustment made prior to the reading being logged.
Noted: 6500 rpm
